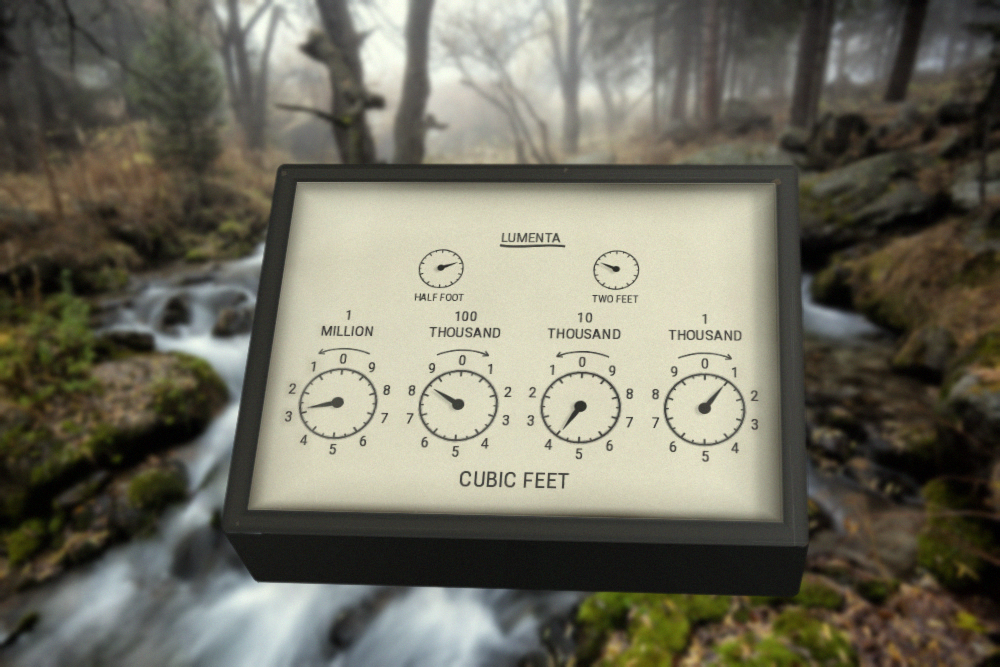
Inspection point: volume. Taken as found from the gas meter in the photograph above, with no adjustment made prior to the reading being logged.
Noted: 284100 ft³
